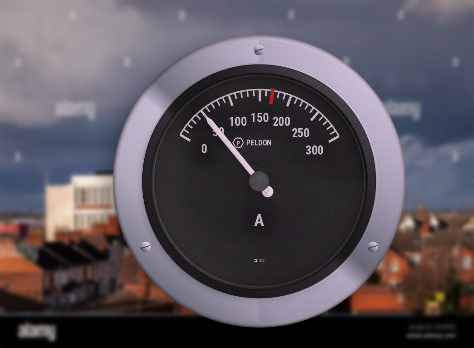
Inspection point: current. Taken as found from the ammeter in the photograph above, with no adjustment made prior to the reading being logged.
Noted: 50 A
